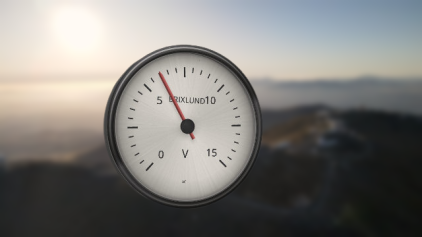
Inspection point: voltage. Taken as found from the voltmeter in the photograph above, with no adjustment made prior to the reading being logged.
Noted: 6 V
